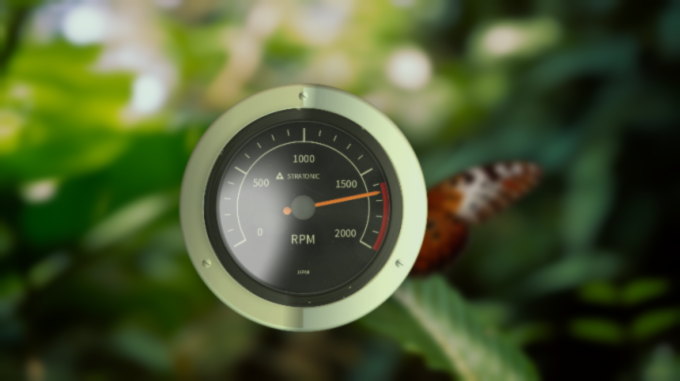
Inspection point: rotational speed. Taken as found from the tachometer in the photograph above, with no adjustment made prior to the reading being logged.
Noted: 1650 rpm
